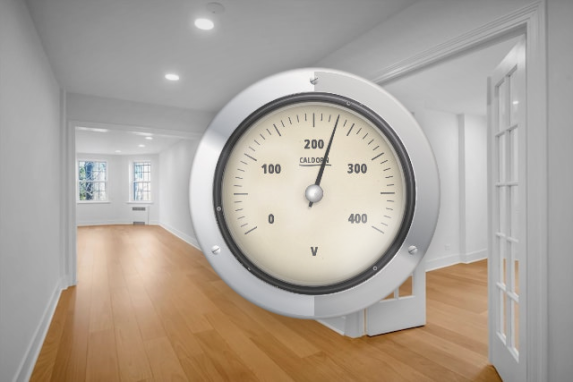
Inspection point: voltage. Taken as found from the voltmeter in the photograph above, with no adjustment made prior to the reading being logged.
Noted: 230 V
